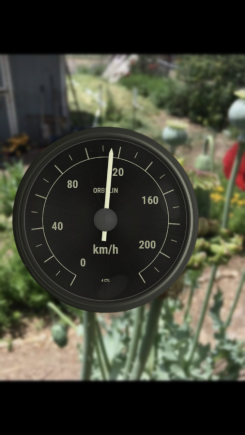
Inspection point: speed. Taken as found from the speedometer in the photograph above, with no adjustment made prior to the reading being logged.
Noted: 115 km/h
